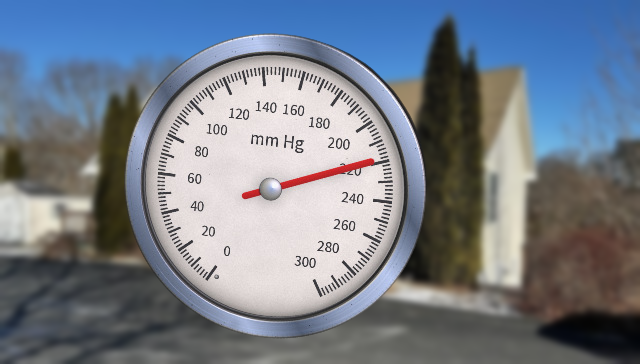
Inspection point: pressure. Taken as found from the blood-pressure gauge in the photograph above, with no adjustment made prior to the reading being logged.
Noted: 218 mmHg
